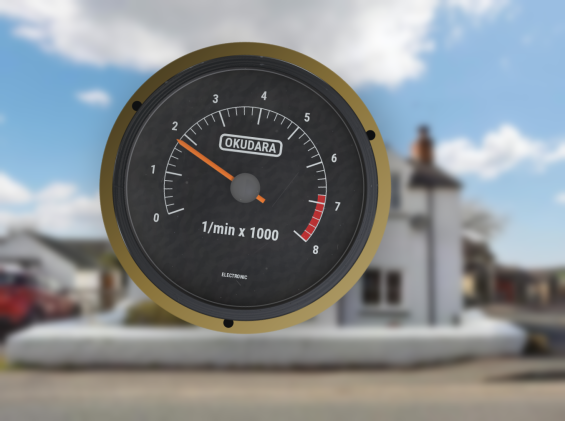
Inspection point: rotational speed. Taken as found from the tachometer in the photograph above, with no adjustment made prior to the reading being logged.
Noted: 1800 rpm
